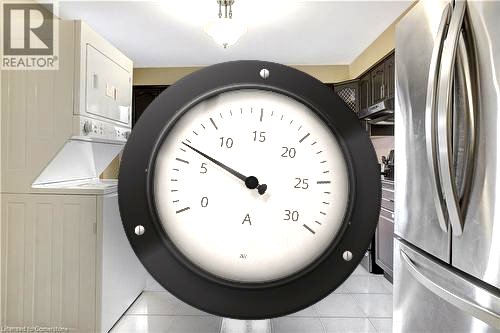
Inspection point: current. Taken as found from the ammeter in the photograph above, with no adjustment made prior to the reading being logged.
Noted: 6.5 A
